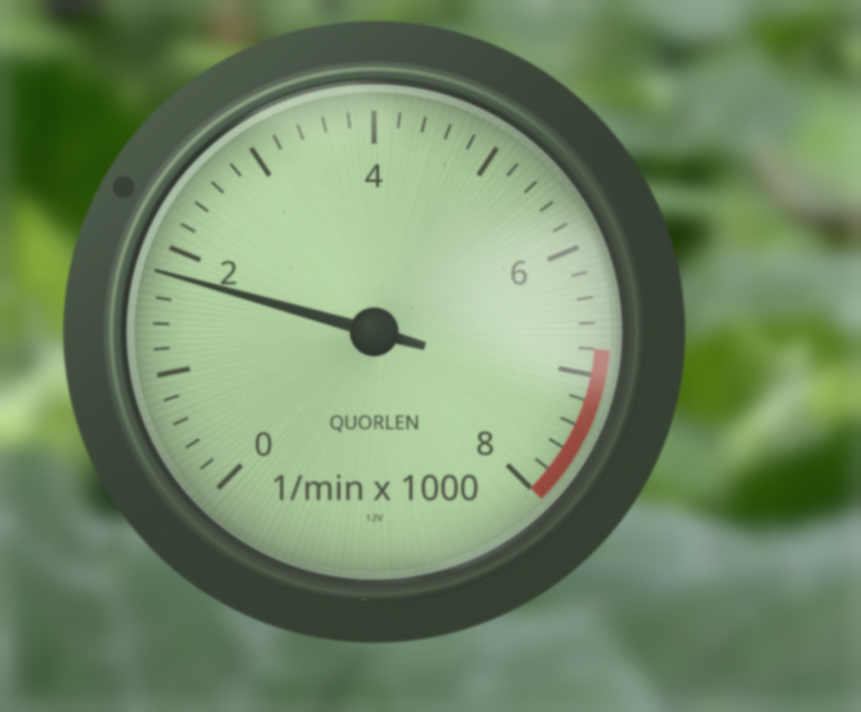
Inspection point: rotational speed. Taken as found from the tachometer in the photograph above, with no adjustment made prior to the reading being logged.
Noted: 1800 rpm
